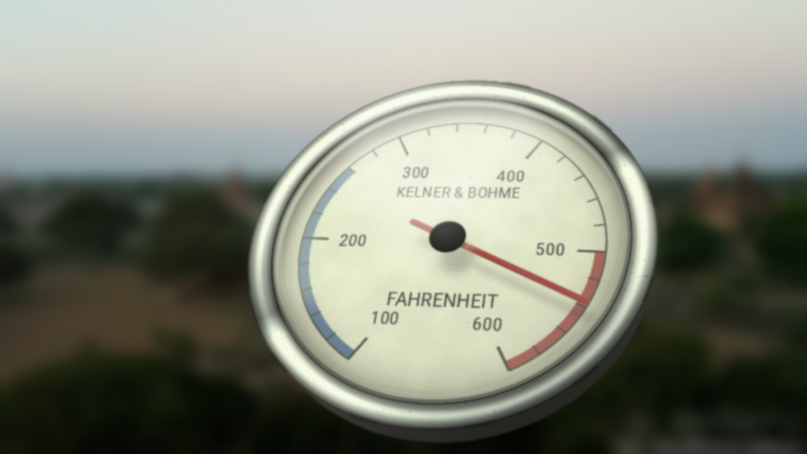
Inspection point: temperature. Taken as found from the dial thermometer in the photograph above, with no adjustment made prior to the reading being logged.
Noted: 540 °F
